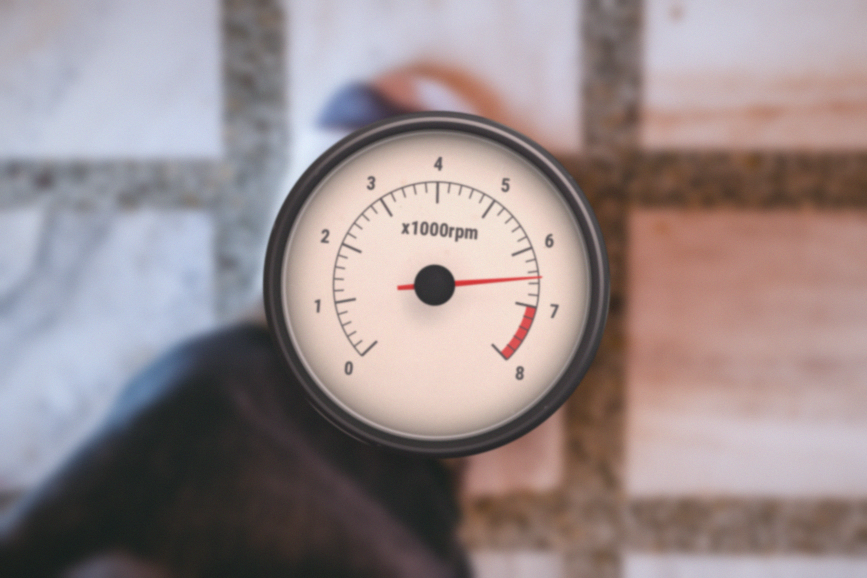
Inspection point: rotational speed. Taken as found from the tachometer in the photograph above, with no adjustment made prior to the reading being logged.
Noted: 6500 rpm
